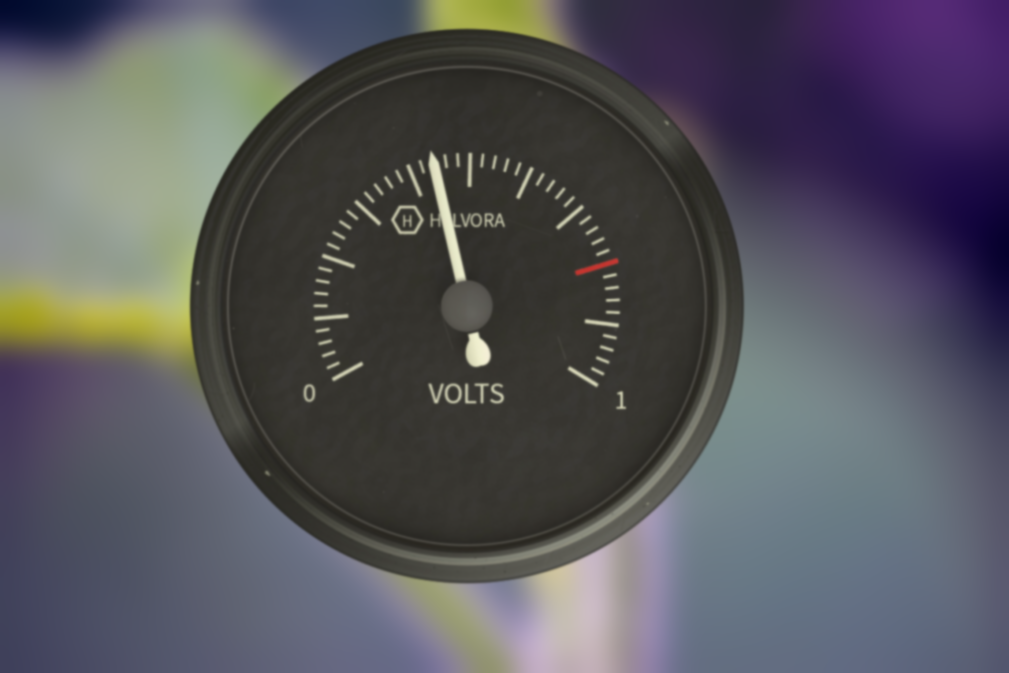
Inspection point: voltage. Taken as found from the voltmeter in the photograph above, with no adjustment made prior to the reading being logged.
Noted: 0.44 V
